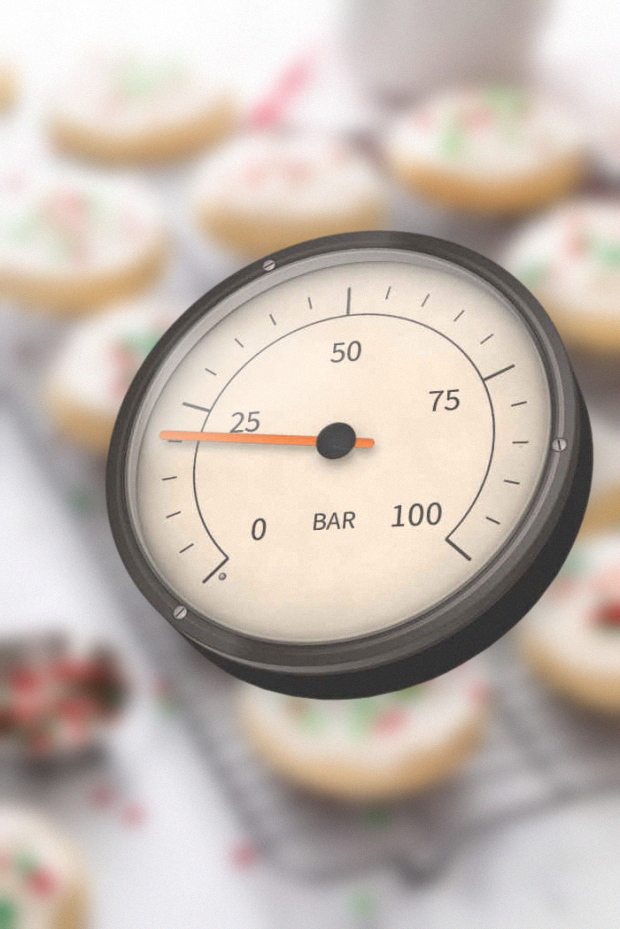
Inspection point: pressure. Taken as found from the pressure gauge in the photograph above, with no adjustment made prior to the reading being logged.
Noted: 20 bar
